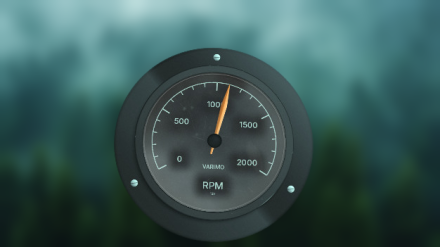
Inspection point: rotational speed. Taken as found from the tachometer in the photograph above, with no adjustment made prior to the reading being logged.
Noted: 1100 rpm
